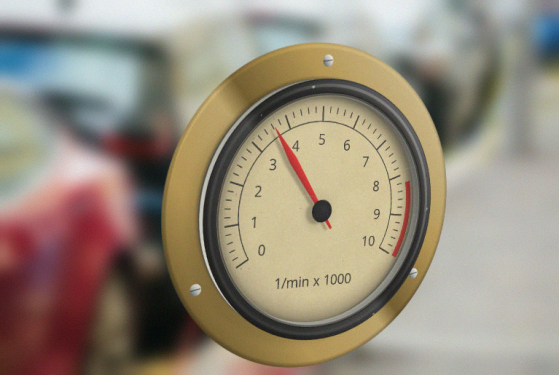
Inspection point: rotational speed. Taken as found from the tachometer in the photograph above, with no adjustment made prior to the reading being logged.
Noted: 3600 rpm
